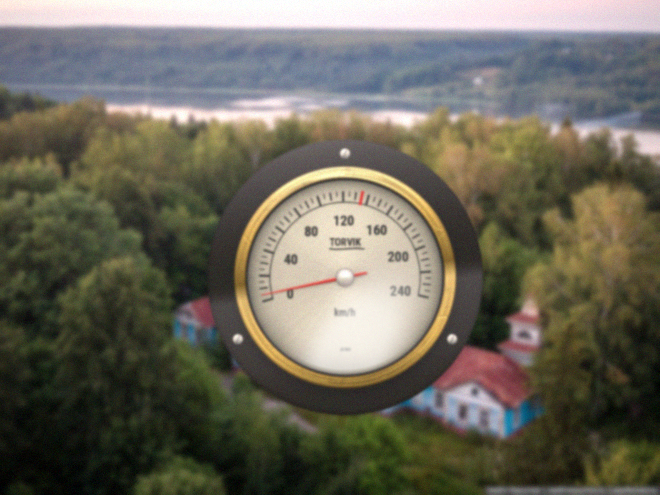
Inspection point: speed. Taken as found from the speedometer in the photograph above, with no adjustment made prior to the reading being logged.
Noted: 5 km/h
